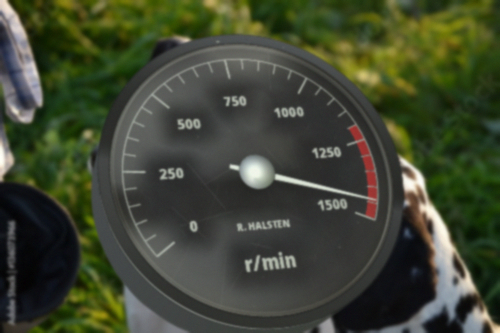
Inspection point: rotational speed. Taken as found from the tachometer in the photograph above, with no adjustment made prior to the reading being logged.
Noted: 1450 rpm
